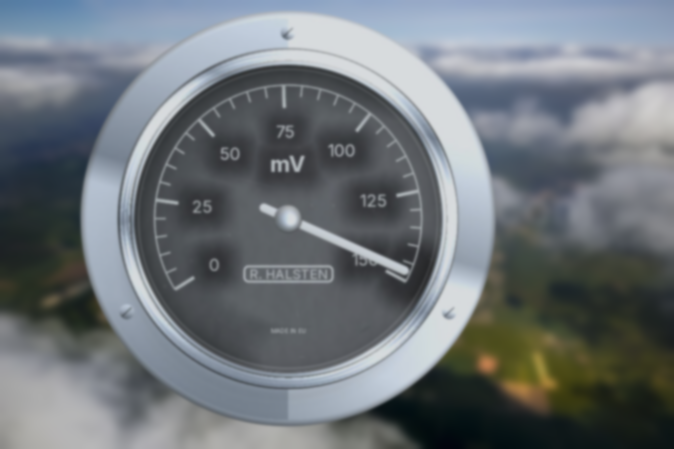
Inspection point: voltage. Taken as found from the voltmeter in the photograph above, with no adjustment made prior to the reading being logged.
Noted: 147.5 mV
